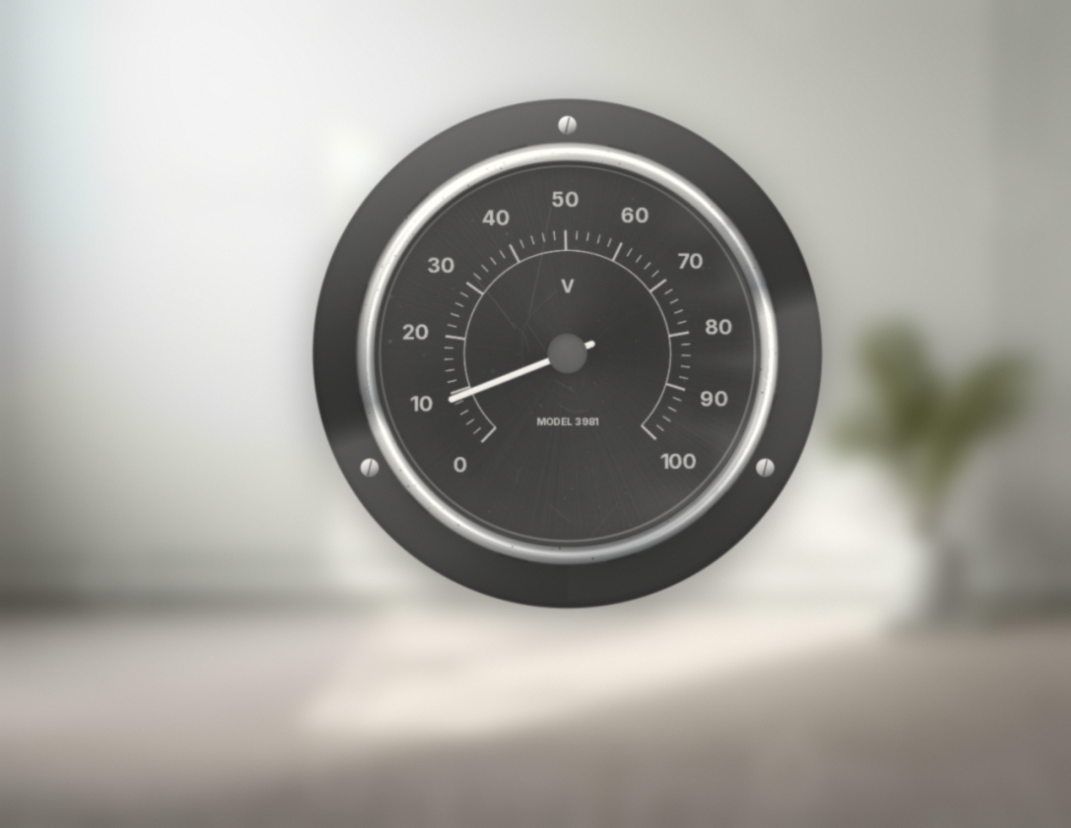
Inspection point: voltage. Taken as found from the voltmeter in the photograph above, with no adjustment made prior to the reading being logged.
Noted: 9 V
